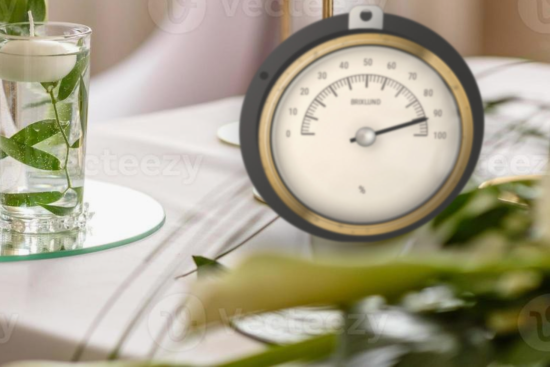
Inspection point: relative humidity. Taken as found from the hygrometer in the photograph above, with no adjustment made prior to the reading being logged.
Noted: 90 %
